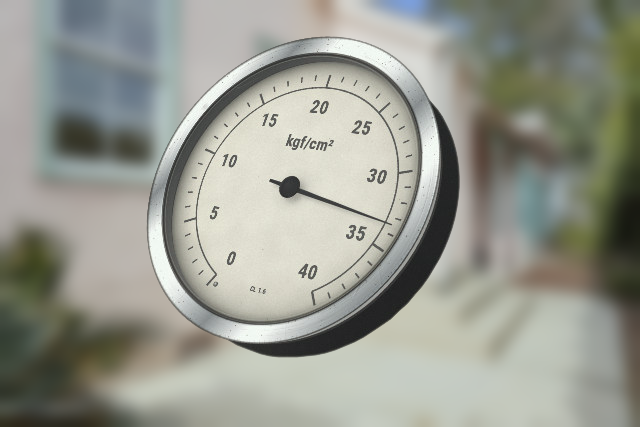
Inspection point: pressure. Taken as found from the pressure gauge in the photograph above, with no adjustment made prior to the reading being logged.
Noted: 33.5 kg/cm²
